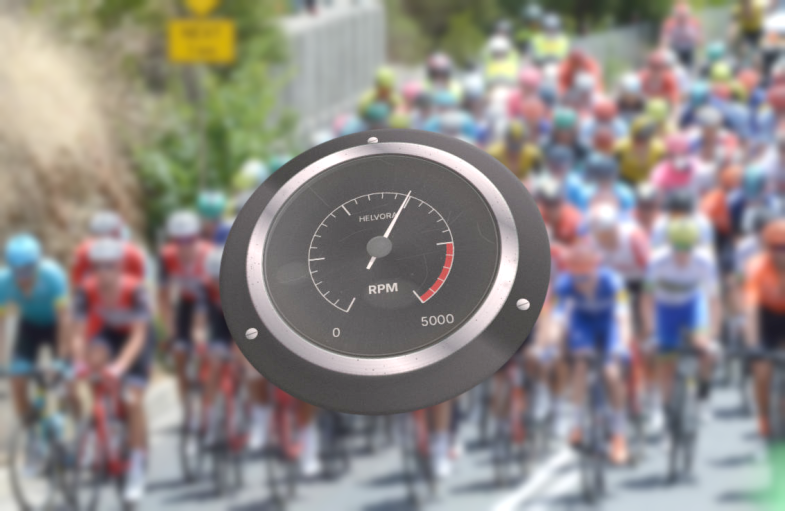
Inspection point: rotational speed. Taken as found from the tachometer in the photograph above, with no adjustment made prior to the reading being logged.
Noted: 3000 rpm
